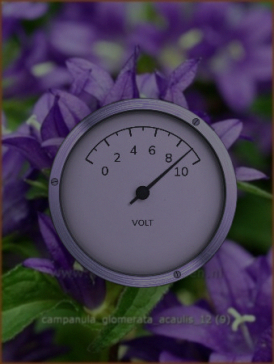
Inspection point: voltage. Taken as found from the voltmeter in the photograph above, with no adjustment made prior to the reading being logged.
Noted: 9 V
